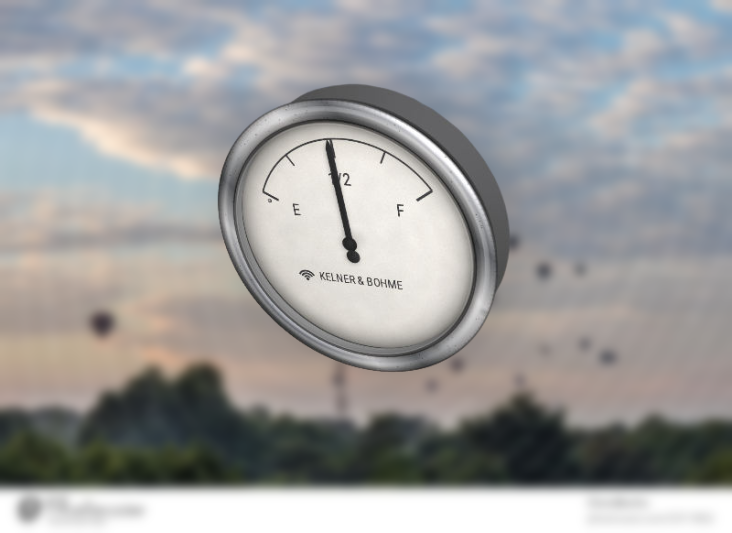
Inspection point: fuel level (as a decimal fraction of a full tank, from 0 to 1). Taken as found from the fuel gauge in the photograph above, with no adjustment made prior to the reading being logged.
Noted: 0.5
